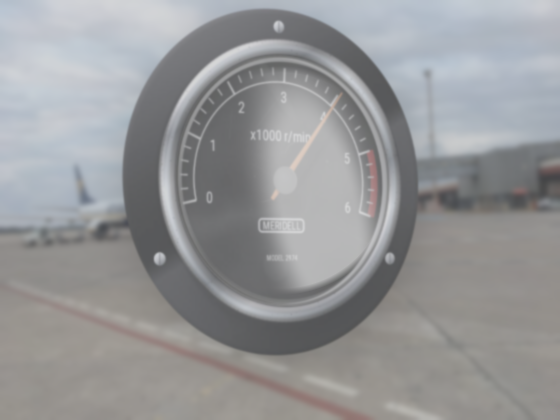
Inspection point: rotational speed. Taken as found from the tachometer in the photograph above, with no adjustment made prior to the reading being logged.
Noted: 4000 rpm
